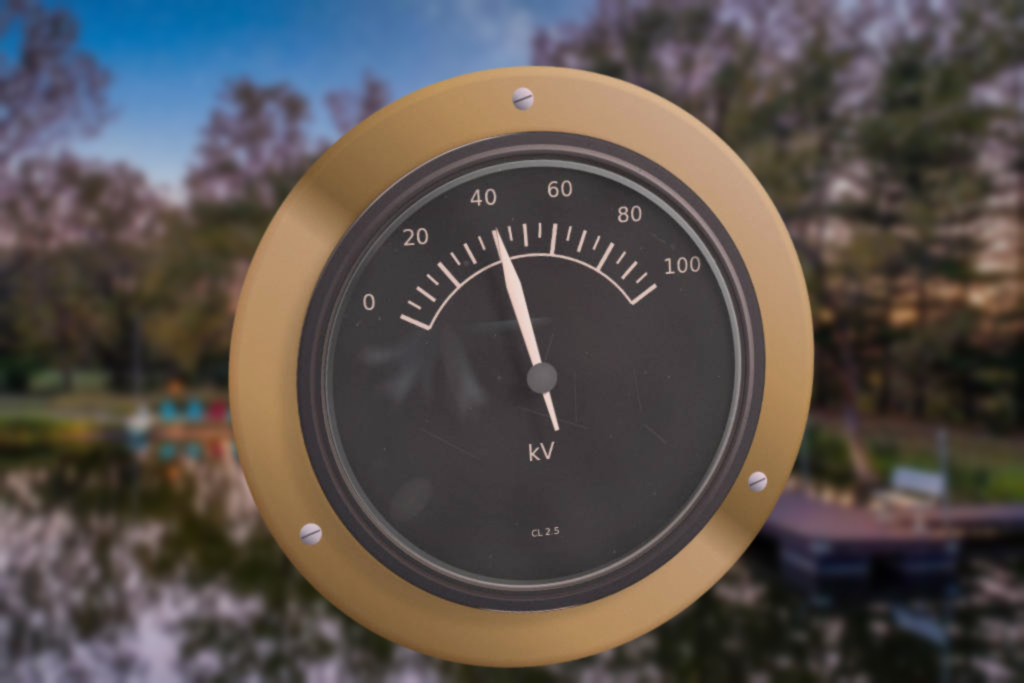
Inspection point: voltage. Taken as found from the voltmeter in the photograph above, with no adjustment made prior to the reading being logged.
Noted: 40 kV
